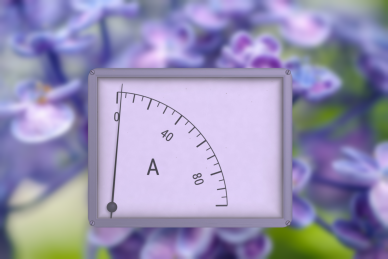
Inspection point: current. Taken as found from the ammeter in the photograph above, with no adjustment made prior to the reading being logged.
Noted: 2.5 A
